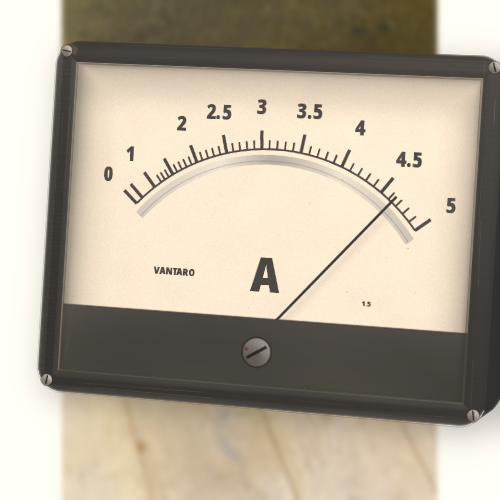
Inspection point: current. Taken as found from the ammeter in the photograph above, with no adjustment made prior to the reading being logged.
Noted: 4.65 A
